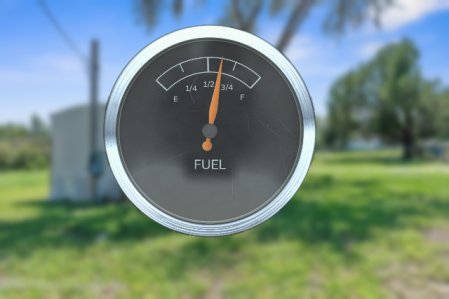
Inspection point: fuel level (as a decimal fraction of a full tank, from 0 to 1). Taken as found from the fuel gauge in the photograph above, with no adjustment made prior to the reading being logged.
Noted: 0.625
